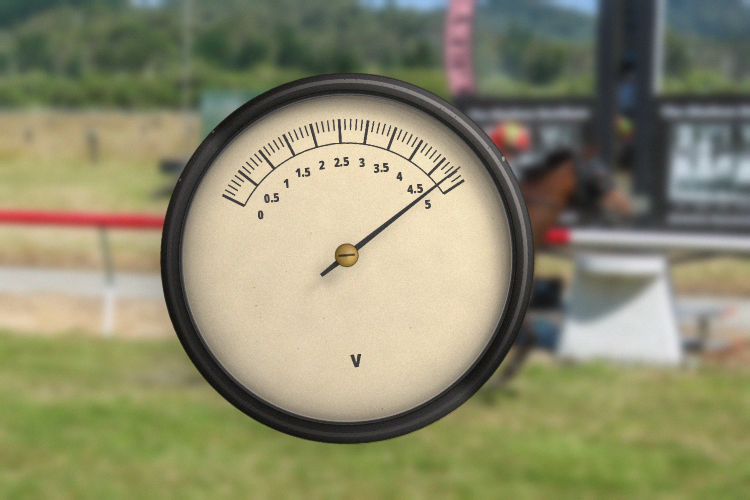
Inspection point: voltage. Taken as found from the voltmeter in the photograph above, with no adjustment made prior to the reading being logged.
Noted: 4.8 V
